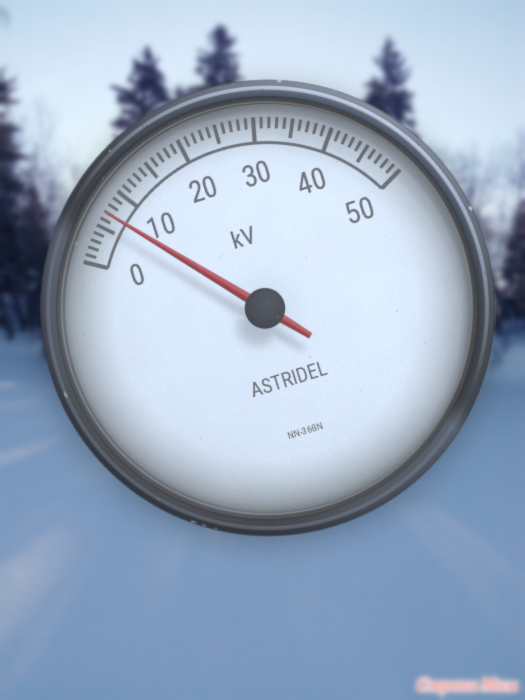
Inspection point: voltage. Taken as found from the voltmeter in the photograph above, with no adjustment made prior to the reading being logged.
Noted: 7 kV
